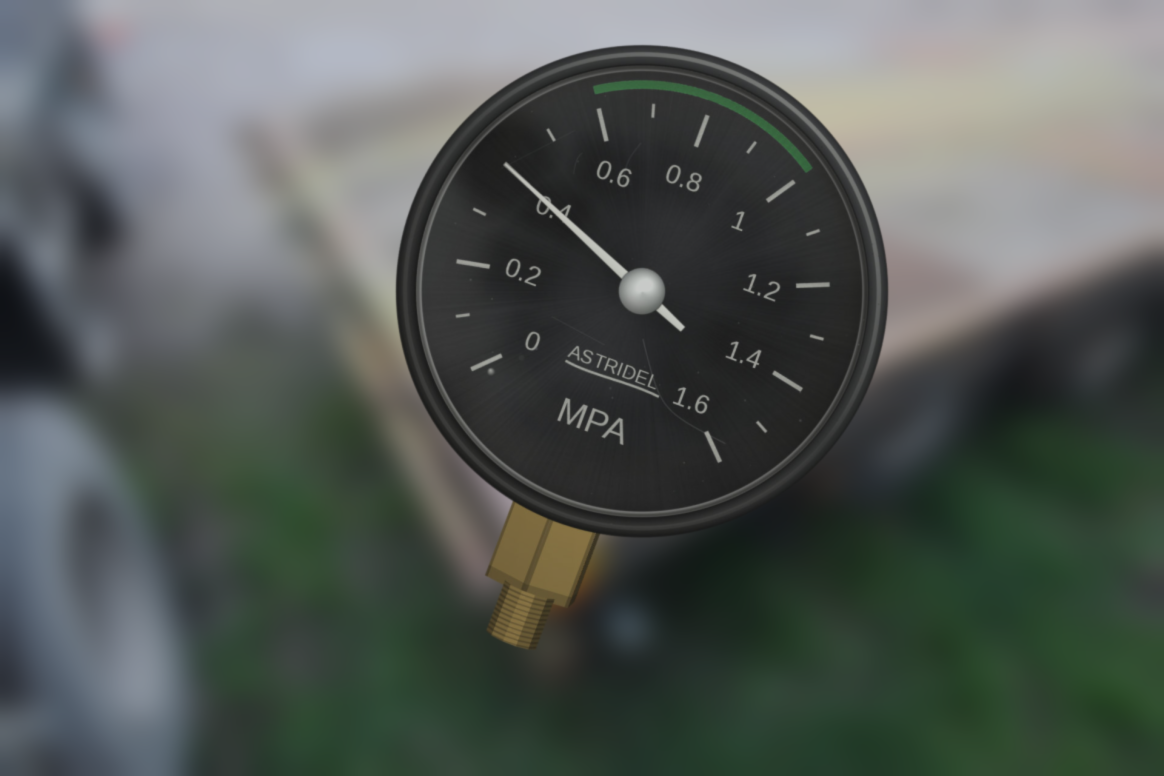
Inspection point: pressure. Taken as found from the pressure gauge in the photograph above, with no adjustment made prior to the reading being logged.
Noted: 0.4 MPa
